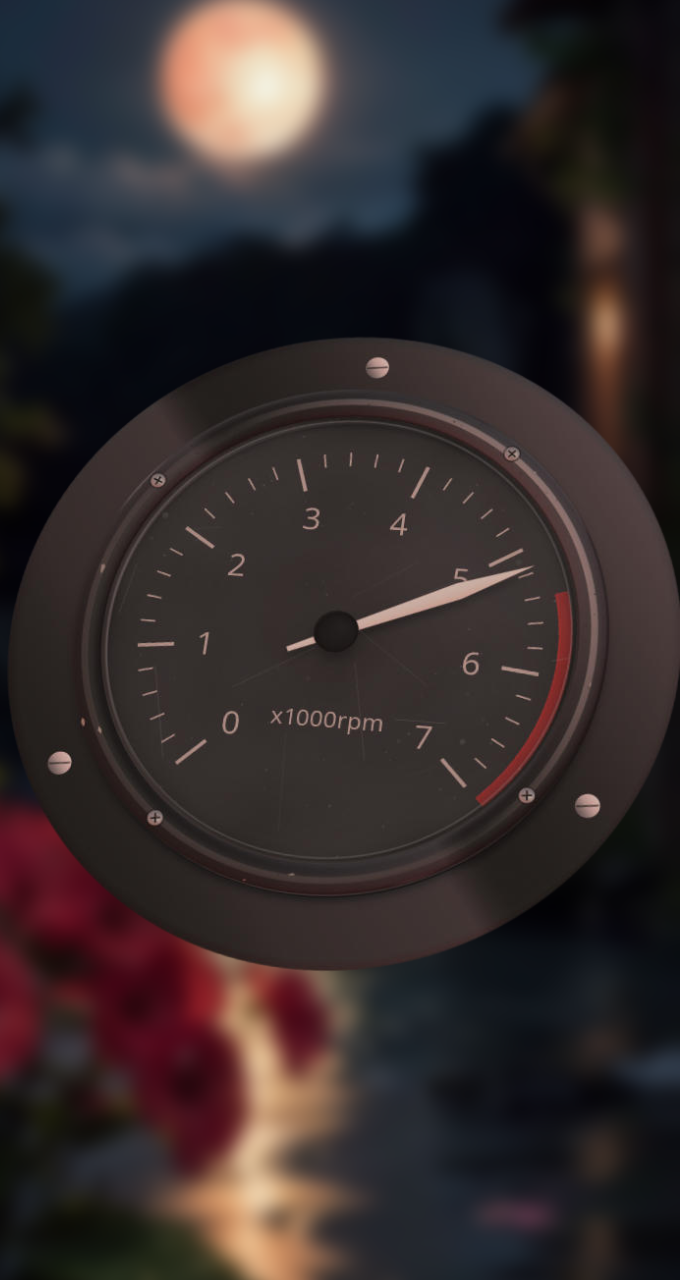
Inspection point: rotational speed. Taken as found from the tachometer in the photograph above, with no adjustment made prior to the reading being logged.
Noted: 5200 rpm
